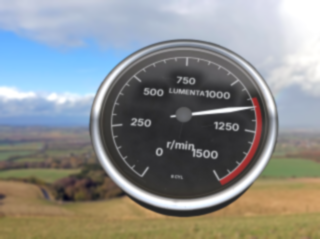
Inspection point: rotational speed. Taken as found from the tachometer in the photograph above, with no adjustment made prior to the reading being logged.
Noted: 1150 rpm
